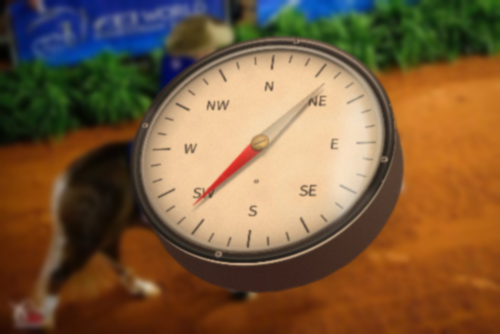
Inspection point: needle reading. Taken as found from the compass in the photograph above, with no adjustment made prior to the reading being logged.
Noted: 220 °
